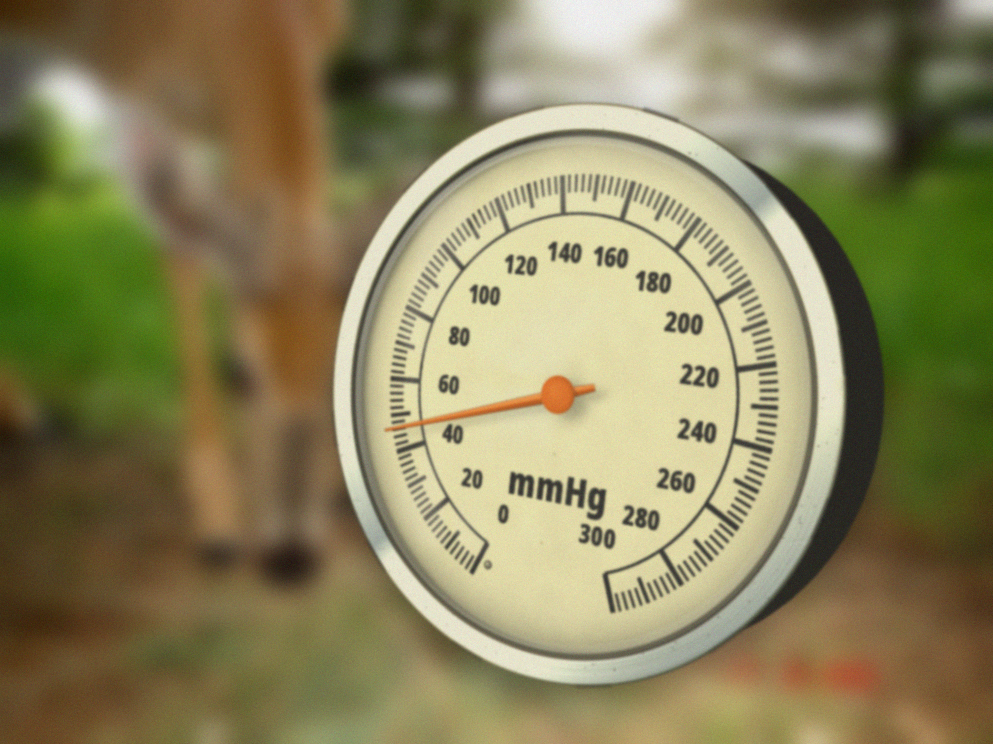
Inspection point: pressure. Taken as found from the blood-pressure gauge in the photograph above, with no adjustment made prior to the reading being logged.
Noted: 46 mmHg
